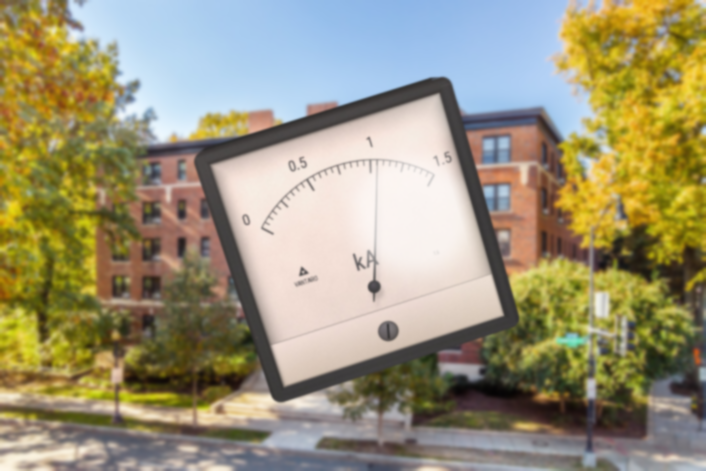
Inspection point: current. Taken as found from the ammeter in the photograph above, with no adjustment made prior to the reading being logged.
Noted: 1.05 kA
